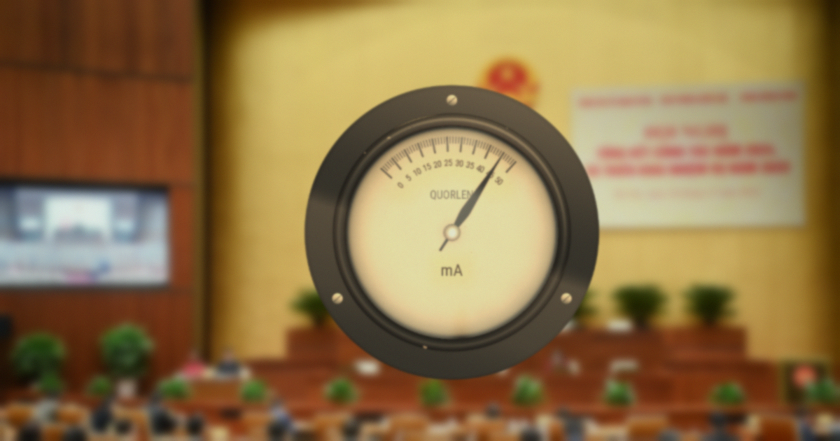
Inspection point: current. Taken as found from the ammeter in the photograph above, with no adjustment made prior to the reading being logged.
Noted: 45 mA
